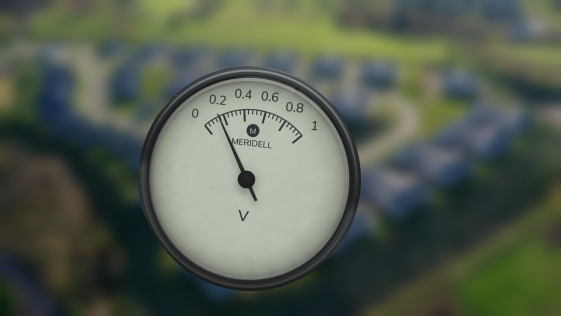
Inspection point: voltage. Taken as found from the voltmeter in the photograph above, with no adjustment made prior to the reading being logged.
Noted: 0.16 V
